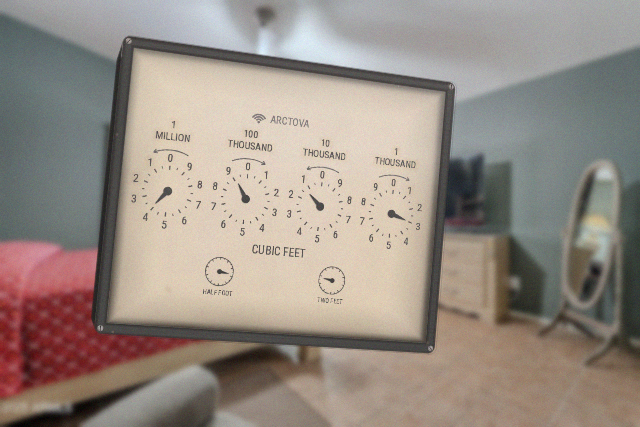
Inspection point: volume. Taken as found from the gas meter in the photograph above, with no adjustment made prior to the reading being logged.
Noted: 391300 ft³
